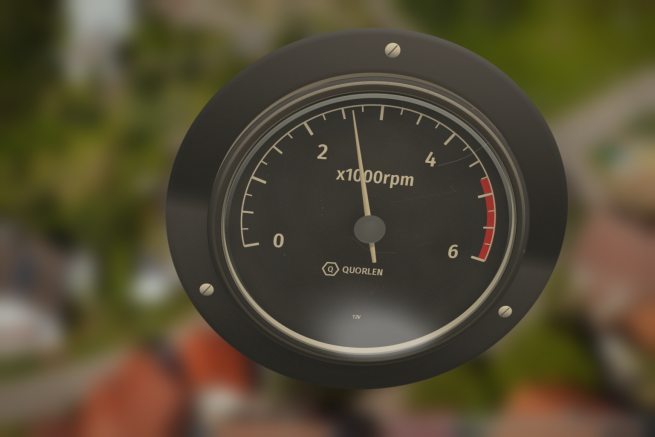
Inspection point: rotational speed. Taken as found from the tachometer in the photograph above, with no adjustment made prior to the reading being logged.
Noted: 2625 rpm
